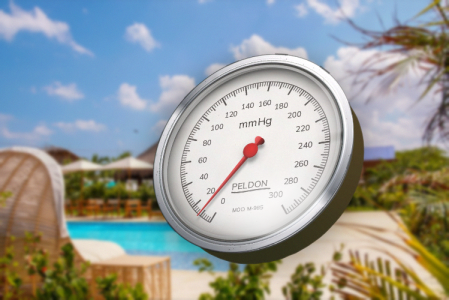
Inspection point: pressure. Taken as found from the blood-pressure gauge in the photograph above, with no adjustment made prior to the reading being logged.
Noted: 10 mmHg
